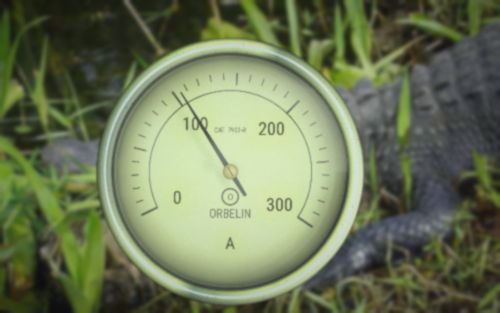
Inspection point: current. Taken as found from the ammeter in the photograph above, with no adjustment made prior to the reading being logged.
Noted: 105 A
